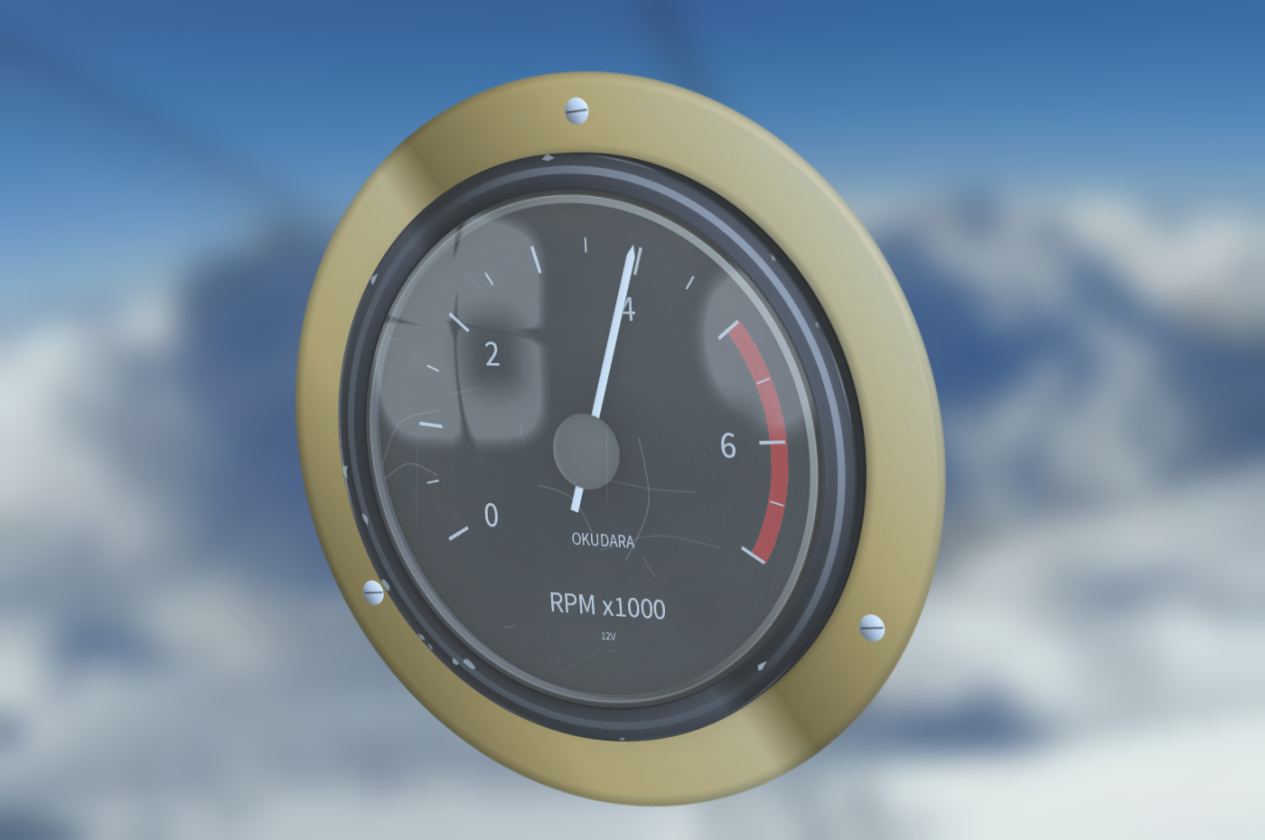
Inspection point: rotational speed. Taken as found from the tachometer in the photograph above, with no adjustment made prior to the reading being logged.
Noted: 4000 rpm
